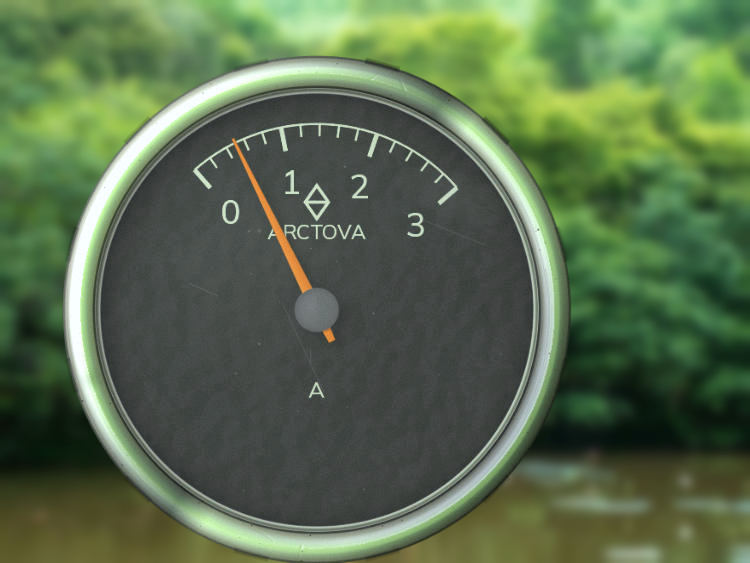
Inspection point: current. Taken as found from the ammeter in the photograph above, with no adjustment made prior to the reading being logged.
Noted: 0.5 A
